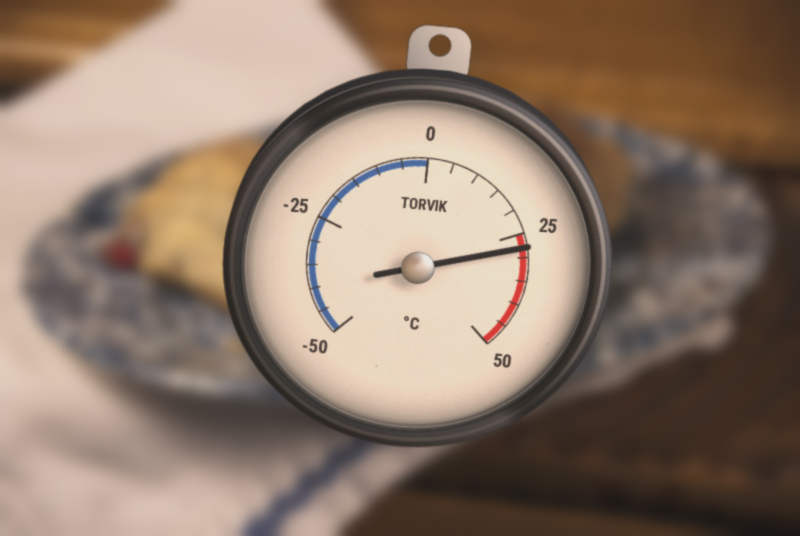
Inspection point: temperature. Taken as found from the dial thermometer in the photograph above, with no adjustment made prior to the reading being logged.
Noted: 27.5 °C
